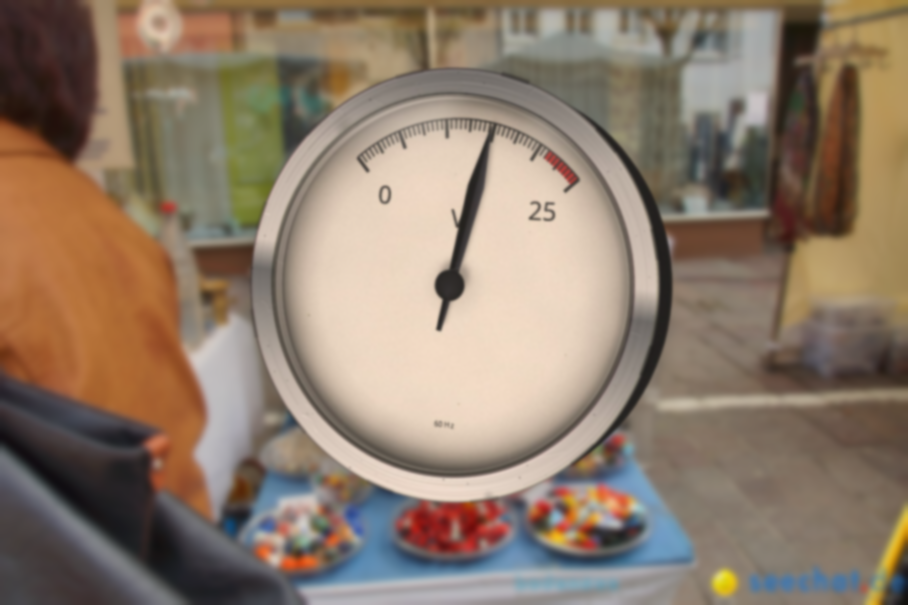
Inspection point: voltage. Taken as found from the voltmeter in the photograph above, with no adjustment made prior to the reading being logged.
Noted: 15 V
